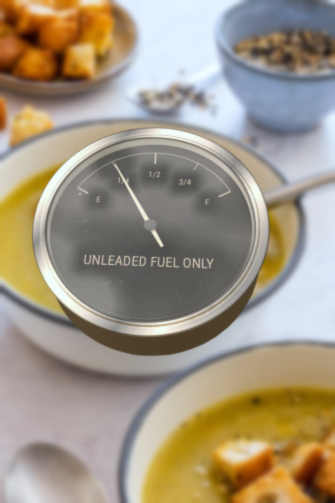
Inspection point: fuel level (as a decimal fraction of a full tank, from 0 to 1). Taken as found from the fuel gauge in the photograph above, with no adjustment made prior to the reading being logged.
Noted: 0.25
